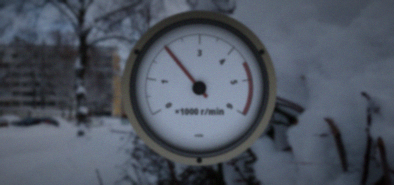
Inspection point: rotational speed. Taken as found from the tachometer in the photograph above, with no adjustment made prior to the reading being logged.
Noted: 2000 rpm
